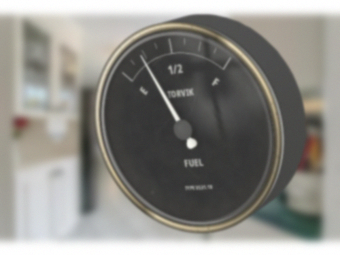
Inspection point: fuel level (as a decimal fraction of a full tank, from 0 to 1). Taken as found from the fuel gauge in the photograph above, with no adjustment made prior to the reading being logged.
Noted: 0.25
